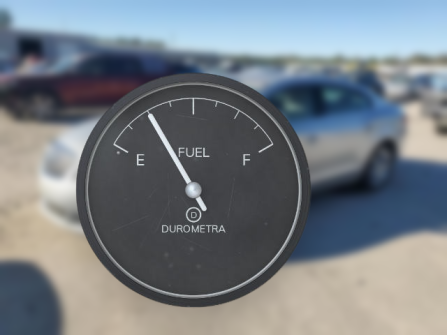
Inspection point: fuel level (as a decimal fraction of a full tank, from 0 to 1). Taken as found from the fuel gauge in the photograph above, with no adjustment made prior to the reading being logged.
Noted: 0.25
